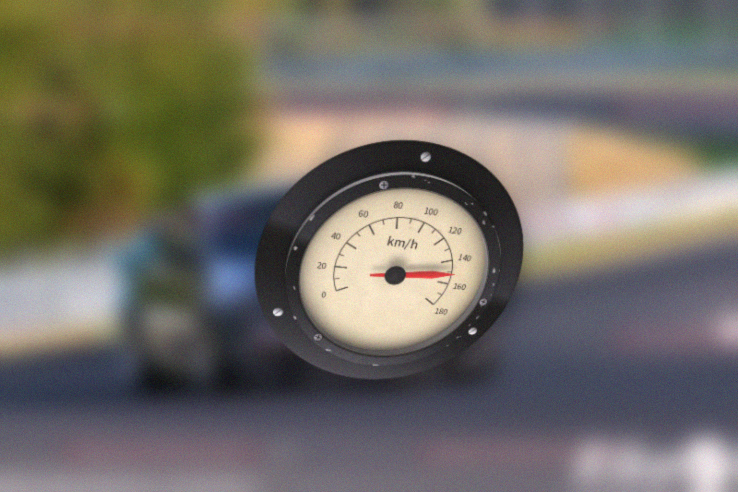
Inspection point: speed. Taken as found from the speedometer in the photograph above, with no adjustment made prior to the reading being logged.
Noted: 150 km/h
